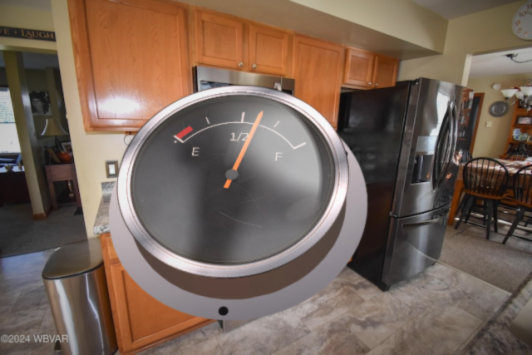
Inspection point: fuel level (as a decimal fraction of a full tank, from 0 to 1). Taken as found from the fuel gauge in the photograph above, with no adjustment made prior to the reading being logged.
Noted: 0.625
